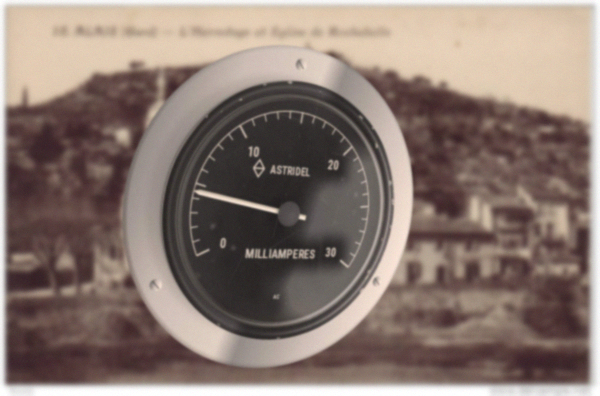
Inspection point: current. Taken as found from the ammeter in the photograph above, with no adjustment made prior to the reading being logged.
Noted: 4.5 mA
